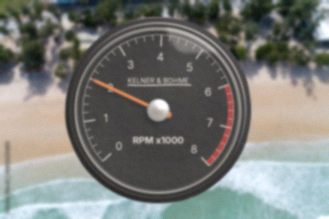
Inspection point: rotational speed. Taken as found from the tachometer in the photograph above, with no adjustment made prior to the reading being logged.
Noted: 2000 rpm
